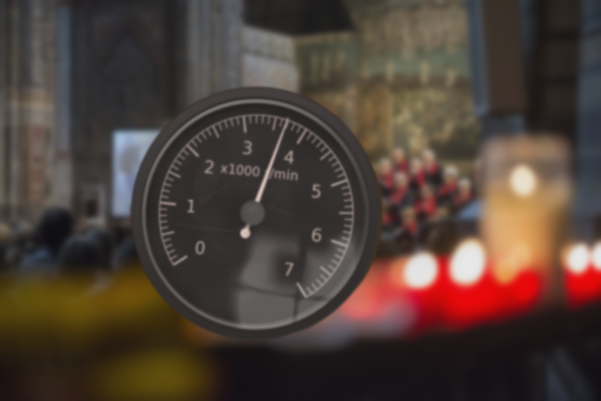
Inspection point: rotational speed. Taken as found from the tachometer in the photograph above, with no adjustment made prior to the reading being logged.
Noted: 3700 rpm
